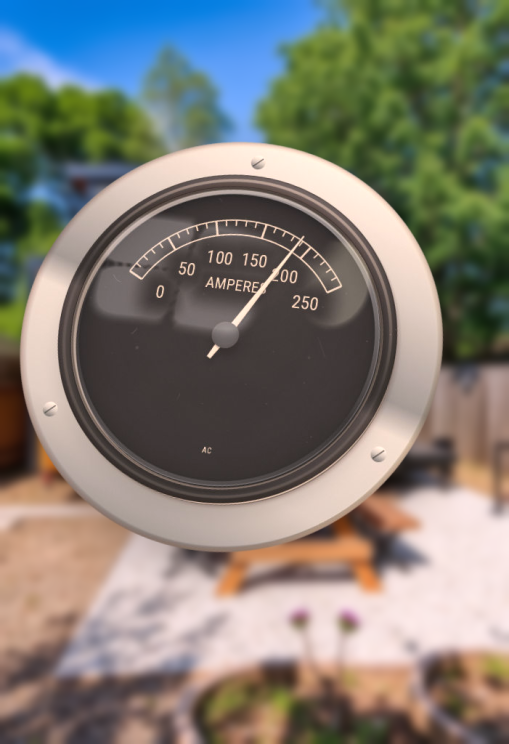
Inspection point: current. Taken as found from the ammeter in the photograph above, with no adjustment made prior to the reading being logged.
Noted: 190 A
